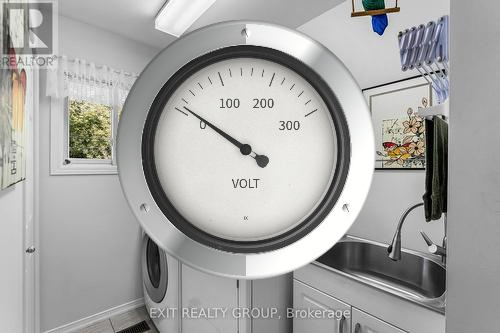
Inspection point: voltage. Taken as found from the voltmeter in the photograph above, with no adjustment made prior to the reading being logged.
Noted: 10 V
